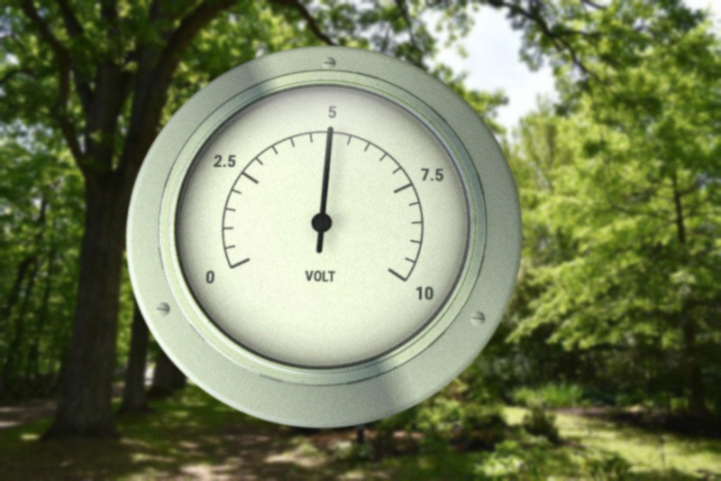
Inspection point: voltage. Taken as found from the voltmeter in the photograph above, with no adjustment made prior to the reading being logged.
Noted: 5 V
